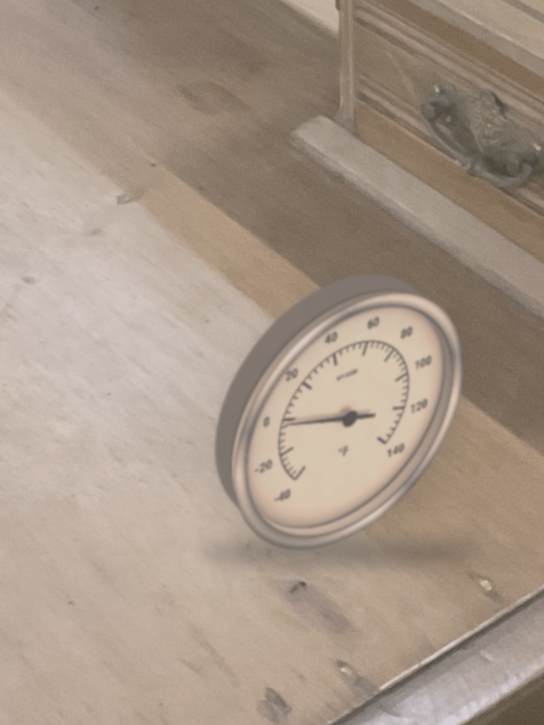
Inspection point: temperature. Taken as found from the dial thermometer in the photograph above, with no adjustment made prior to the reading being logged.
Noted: 0 °F
